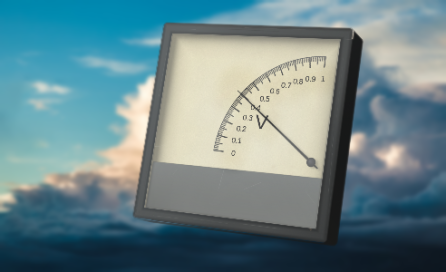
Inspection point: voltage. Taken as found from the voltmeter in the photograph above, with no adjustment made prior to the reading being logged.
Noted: 0.4 V
